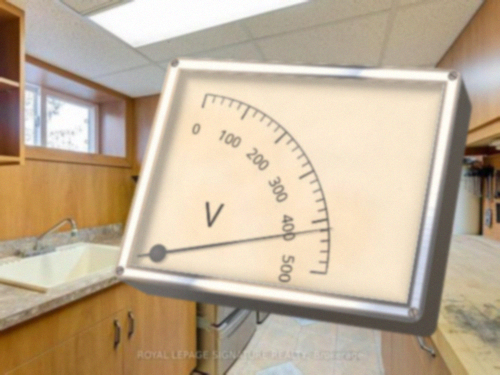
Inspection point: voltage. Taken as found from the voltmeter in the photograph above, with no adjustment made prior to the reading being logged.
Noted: 420 V
